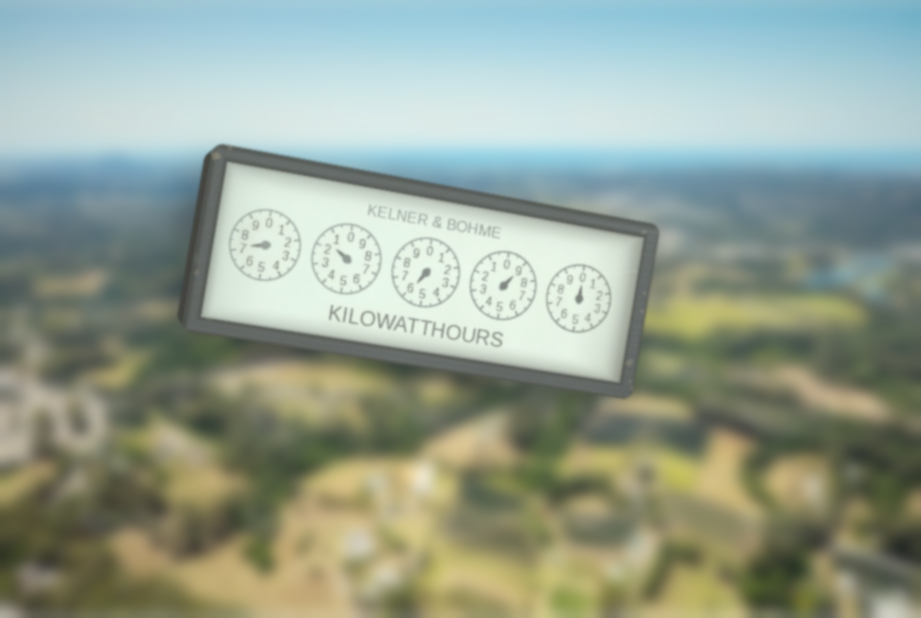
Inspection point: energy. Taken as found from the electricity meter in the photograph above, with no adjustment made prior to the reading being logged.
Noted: 71590 kWh
